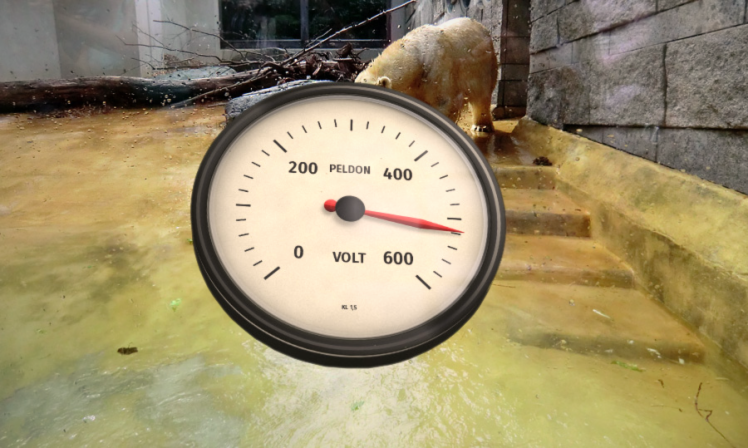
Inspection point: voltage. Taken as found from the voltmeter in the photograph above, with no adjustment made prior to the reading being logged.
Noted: 520 V
